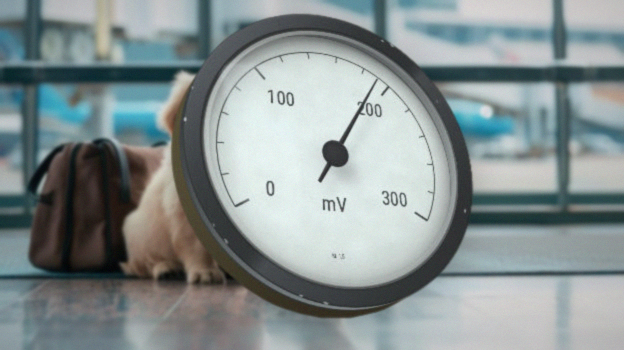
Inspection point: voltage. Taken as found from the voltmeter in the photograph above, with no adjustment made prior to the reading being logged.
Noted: 190 mV
